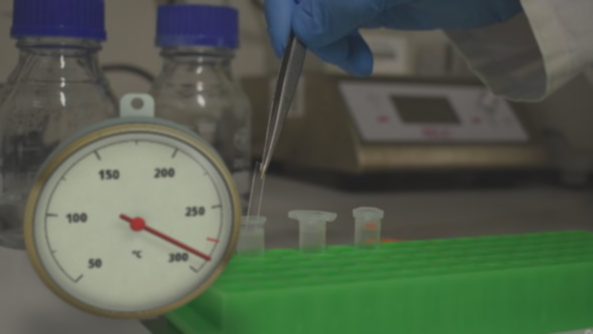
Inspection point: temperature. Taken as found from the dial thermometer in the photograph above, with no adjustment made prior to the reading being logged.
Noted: 287.5 °C
